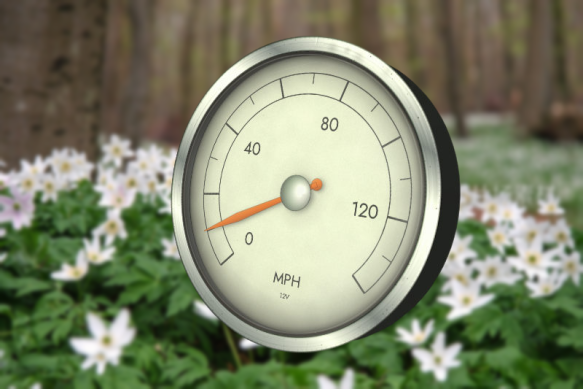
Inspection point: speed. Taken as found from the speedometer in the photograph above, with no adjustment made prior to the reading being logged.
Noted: 10 mph
